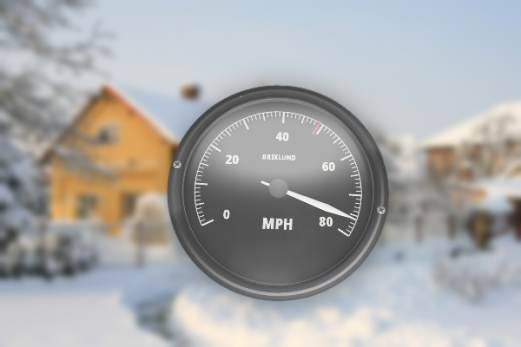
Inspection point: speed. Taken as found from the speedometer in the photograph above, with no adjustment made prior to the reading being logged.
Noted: 76 mph
